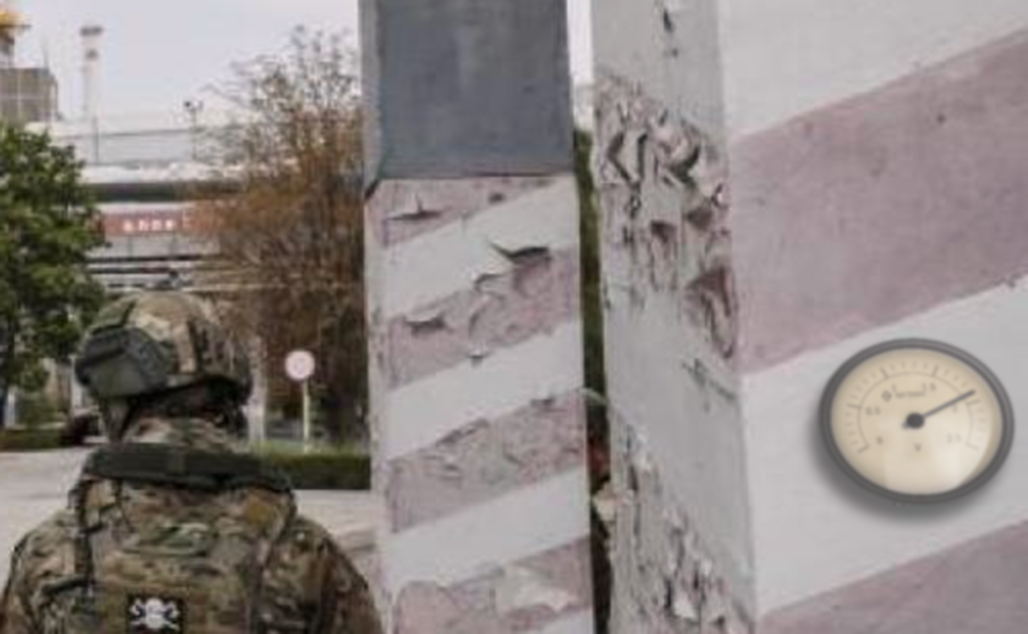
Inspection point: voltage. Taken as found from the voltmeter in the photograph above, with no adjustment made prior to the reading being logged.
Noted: 1.9 V
